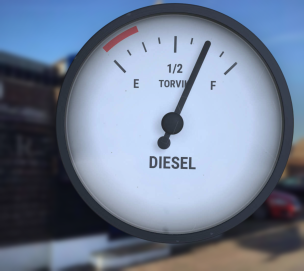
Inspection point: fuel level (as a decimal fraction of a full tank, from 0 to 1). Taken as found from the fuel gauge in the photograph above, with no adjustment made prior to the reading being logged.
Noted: 0.75
